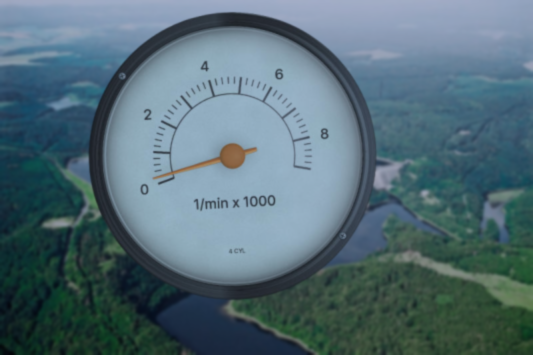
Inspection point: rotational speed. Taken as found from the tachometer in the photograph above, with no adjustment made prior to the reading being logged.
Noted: 200 rpm
